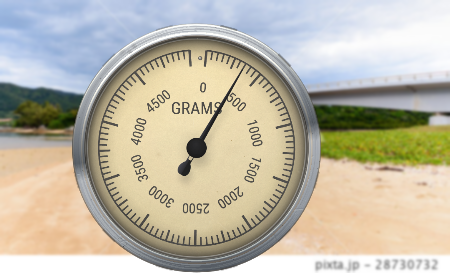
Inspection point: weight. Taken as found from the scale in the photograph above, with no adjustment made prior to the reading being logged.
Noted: 350 g
